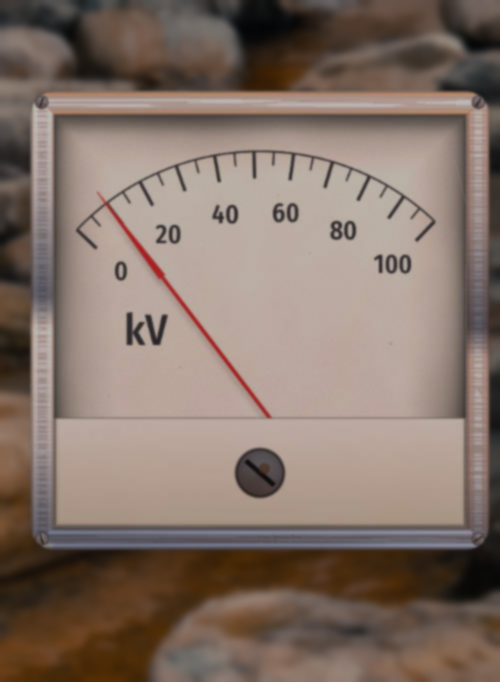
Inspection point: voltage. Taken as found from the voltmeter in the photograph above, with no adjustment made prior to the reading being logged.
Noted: 10 kV
